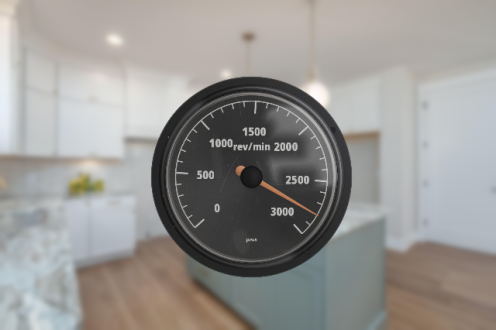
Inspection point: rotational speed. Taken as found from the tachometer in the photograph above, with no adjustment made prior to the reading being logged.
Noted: 2800 rpm
